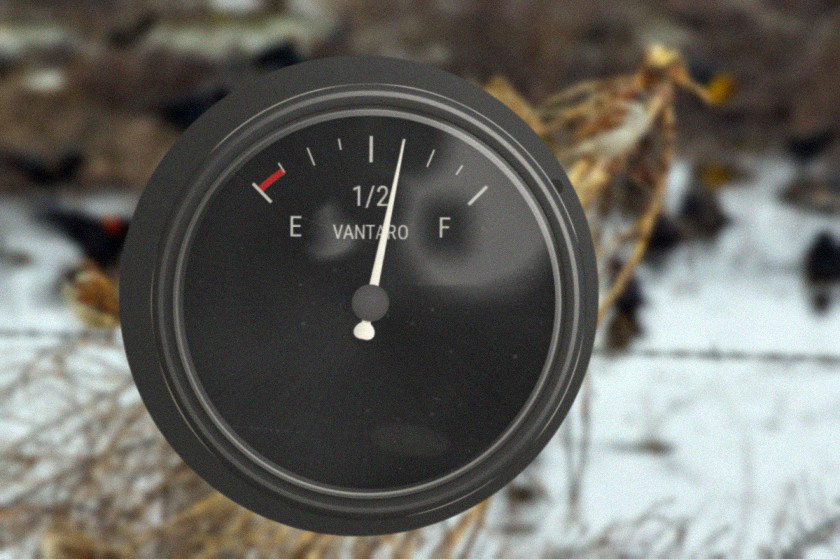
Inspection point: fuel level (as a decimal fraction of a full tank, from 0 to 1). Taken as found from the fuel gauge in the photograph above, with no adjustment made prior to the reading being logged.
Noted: 0.625
